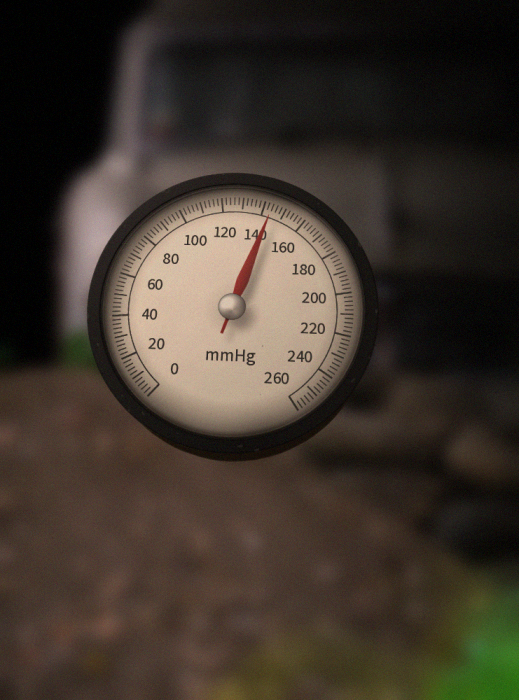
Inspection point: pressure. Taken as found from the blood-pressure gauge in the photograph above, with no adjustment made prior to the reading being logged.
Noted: 144 mmHg
